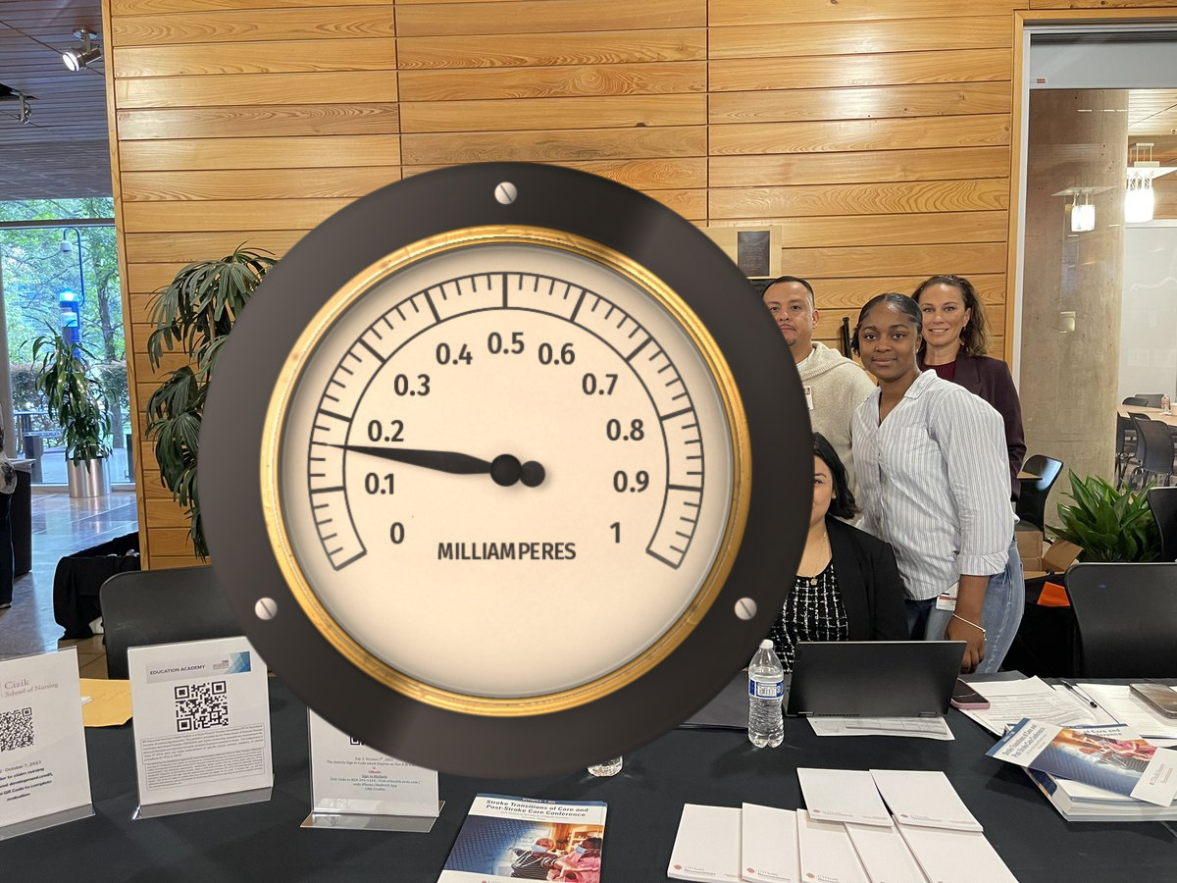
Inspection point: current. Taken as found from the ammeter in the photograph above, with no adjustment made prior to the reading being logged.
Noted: 0.16 mA
